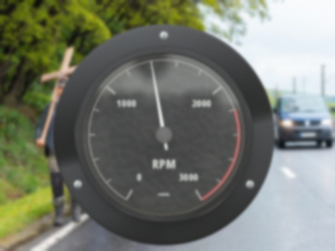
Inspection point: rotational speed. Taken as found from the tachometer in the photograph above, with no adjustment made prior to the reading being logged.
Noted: 1400 rpm
